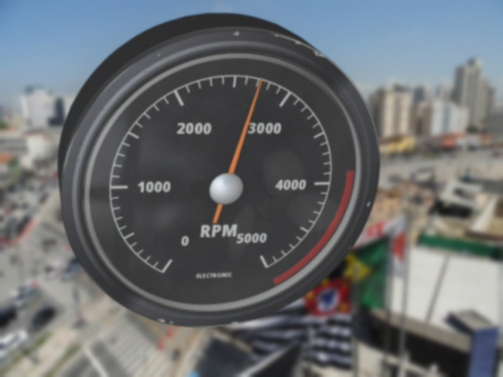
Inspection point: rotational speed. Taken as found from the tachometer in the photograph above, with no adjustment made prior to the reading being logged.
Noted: 2700 rpm
